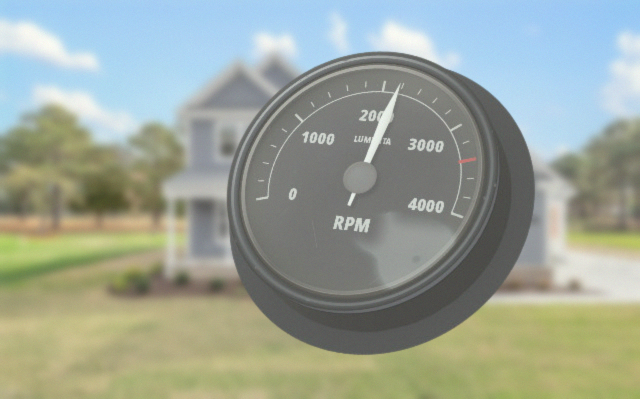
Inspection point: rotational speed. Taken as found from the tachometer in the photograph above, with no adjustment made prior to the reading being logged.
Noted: 2200 rpm
